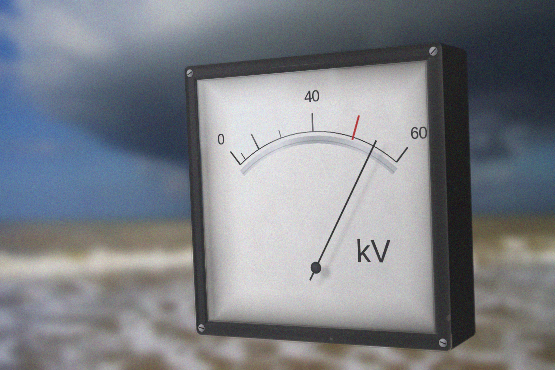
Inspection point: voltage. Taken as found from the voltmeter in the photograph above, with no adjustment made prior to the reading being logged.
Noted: 55 kV
